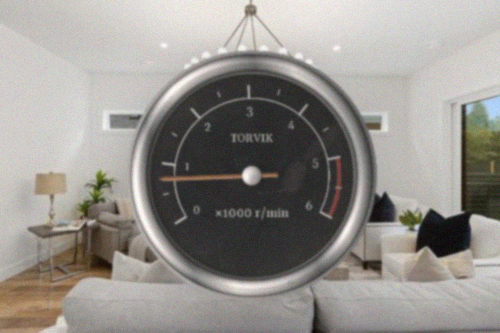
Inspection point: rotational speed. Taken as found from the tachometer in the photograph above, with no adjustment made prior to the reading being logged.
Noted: 750 rpm
